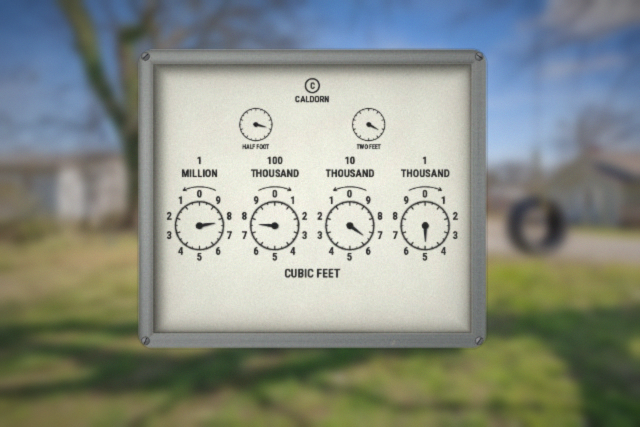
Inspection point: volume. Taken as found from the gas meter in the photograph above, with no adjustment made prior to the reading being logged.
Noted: 776500 ft³
